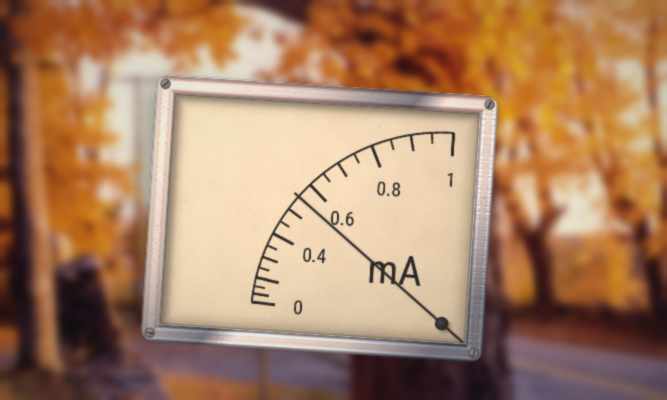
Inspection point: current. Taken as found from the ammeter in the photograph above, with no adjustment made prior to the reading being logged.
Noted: 0.55 mA
